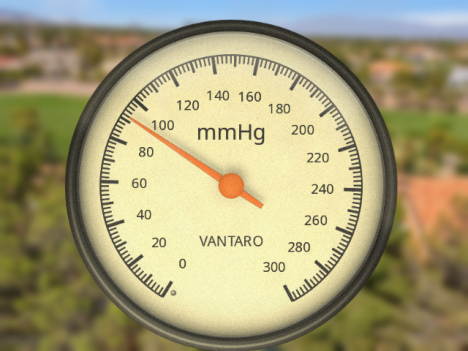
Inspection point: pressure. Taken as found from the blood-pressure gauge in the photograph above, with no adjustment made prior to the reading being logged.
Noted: 92 mmHg
